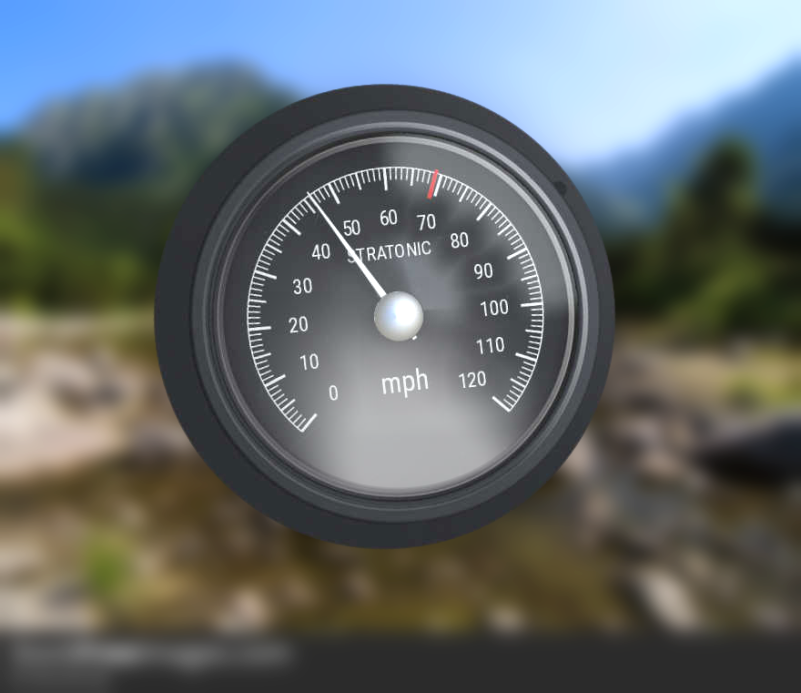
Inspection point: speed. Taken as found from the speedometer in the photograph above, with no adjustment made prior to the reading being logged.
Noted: 46 mph
